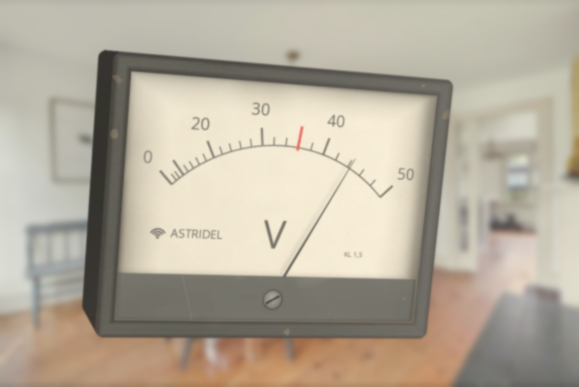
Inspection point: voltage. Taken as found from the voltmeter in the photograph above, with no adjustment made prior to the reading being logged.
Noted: 44 V
